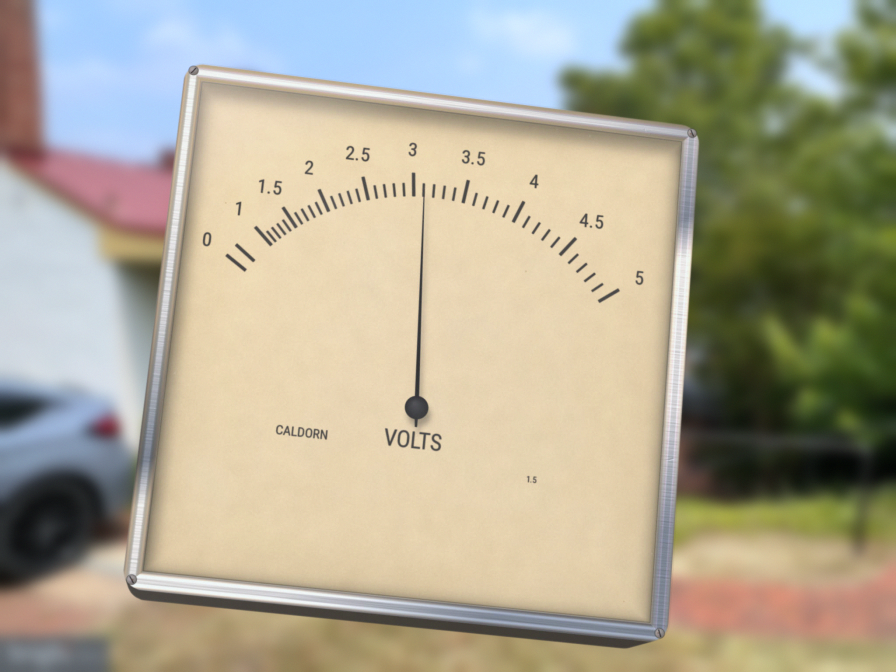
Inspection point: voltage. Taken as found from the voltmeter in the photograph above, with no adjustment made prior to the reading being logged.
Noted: 3.1 V
